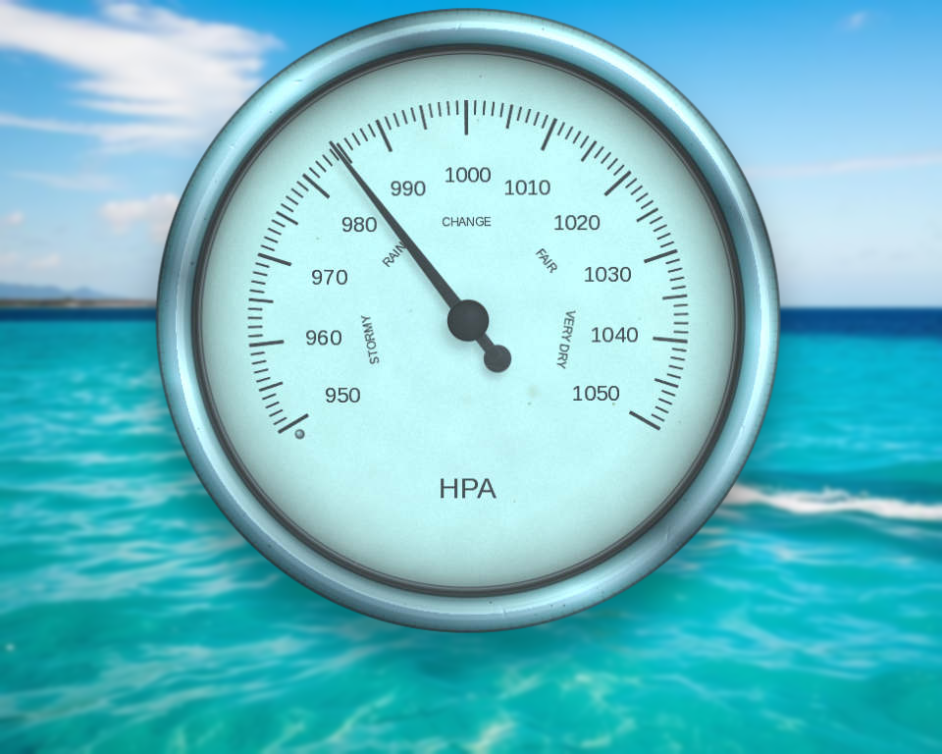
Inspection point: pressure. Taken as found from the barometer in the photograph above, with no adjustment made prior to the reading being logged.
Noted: 984.5 hPa
